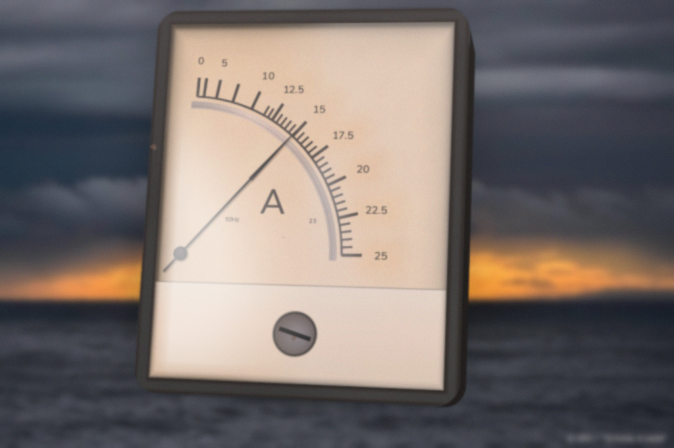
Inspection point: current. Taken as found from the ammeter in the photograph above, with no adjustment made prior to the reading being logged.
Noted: 15 A
